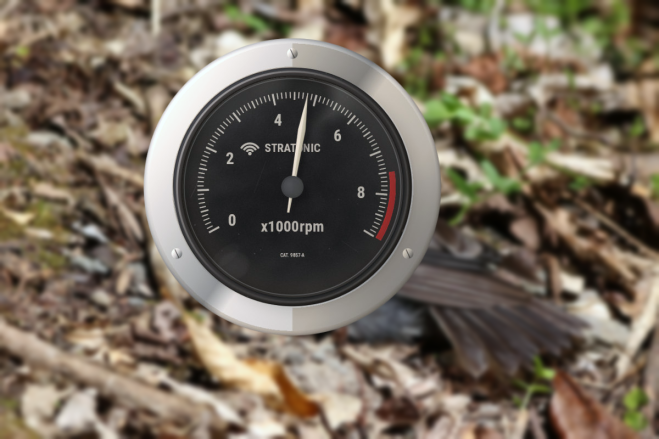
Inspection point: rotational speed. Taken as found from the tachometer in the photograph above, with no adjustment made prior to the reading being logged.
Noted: 4800 rpm
